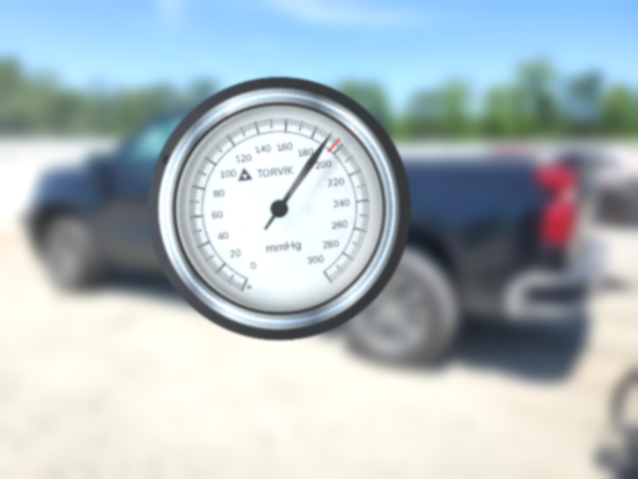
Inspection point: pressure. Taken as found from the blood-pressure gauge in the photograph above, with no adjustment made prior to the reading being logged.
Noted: 190 mmHg
